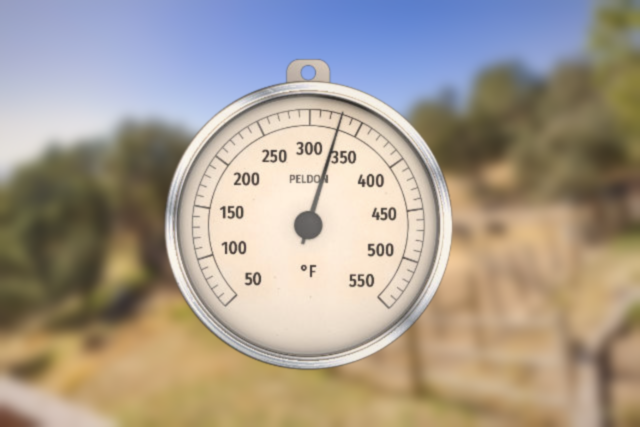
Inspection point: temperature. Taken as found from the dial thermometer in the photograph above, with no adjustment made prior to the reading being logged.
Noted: 330 °F
